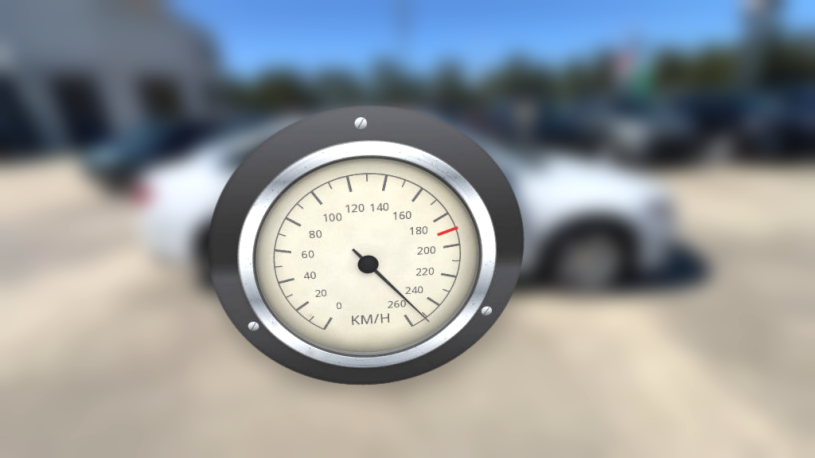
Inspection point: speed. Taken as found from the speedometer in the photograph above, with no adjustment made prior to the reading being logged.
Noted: 250 km/h
